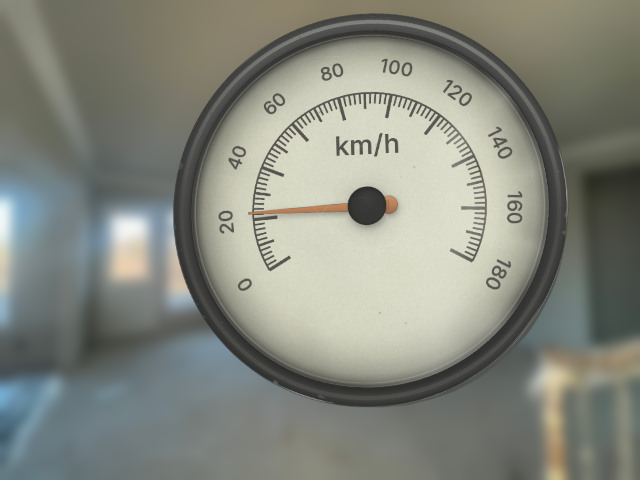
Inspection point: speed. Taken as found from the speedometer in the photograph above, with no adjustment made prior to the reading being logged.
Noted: 22 km/h
